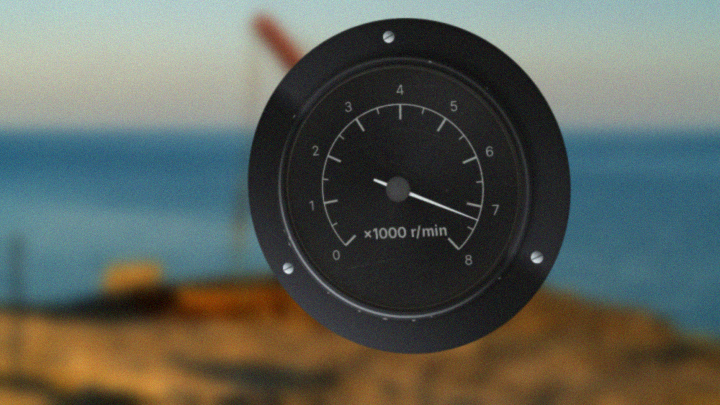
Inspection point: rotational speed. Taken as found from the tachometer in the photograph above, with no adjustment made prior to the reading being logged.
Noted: 7250 rpm
